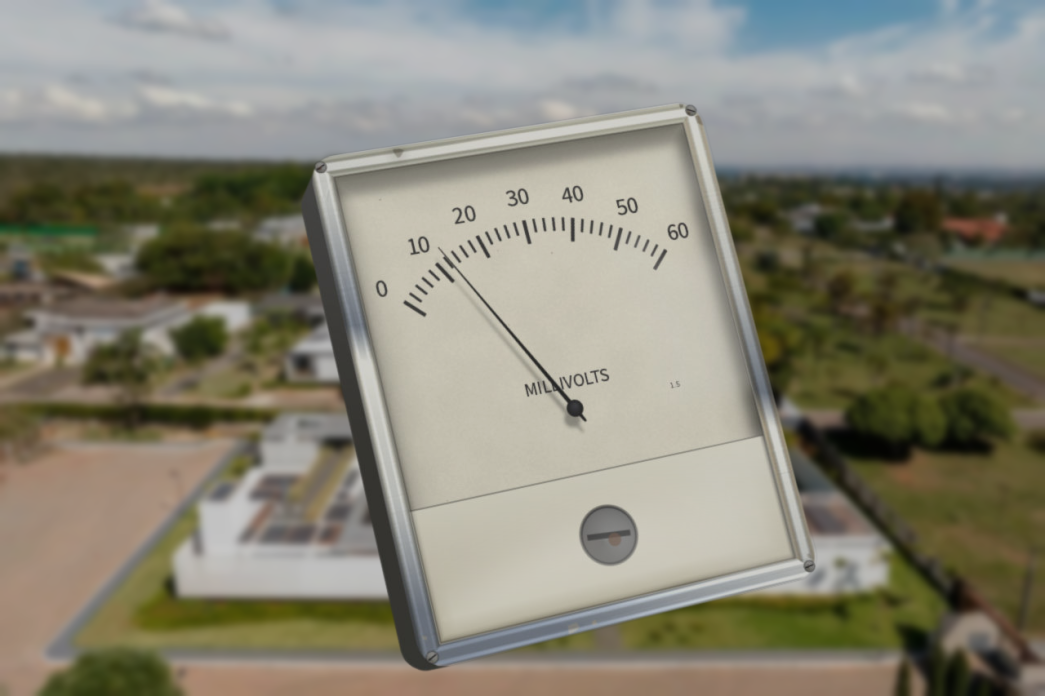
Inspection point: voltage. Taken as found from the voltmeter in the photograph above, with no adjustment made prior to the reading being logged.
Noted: 12 mV
